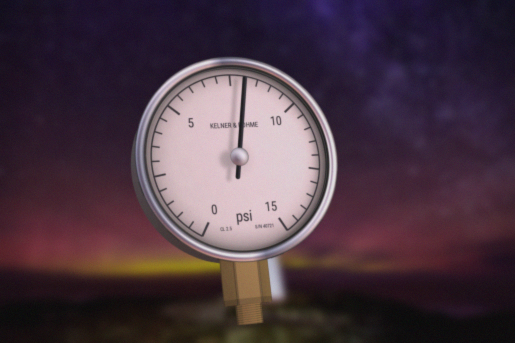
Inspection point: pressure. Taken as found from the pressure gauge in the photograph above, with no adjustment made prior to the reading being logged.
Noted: 8 psi
